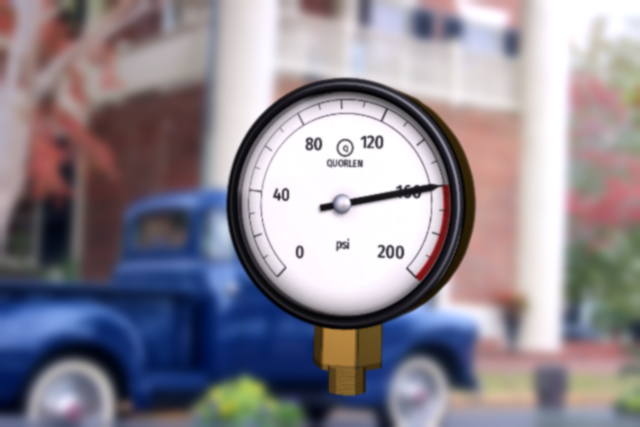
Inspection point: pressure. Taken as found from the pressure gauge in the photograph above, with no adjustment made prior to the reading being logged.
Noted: 160 psi
